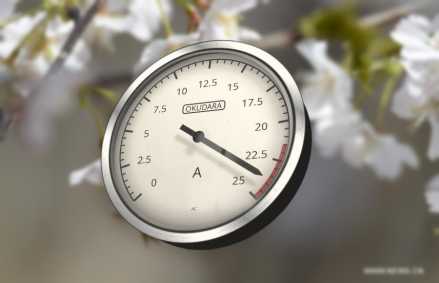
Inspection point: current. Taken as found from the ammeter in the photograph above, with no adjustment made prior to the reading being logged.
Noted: 23.75 A
